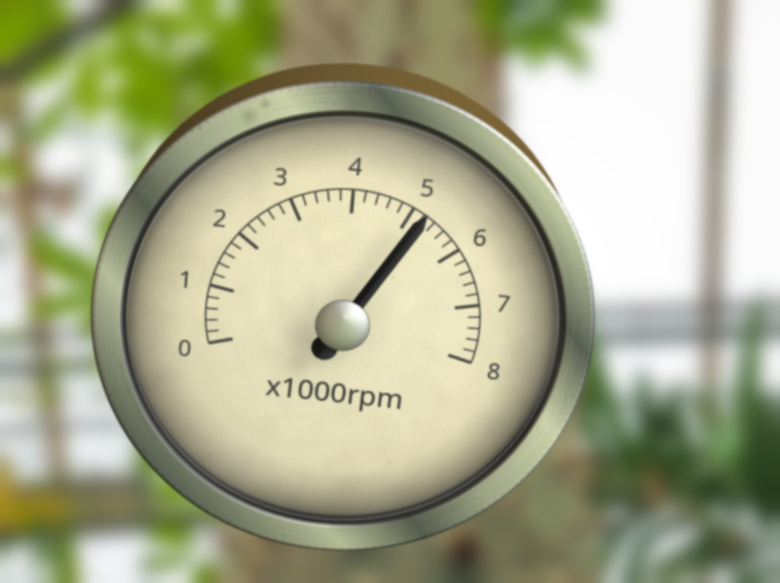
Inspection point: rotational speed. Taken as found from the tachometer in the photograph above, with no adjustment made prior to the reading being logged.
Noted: 5200 rpm
